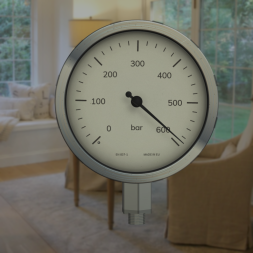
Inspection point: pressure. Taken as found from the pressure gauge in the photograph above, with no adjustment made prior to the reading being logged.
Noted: 590 bar
